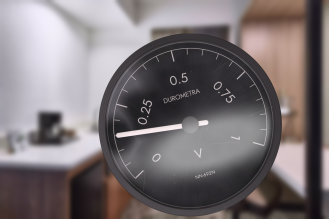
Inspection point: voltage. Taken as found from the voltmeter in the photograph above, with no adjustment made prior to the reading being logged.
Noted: 0.15 V
